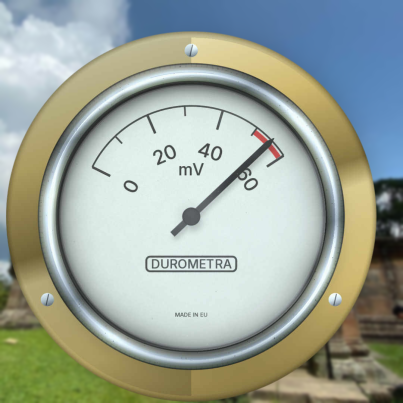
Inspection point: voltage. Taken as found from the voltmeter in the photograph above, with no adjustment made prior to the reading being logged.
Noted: 55 mV
